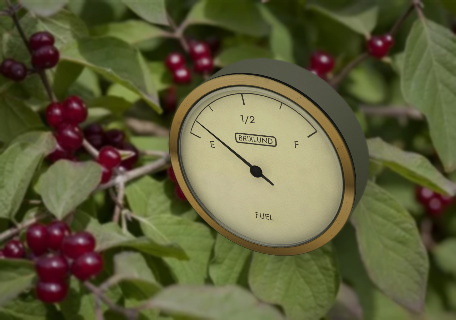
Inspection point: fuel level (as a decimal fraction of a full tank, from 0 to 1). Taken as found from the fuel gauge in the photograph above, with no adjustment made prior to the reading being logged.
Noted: 0.125
